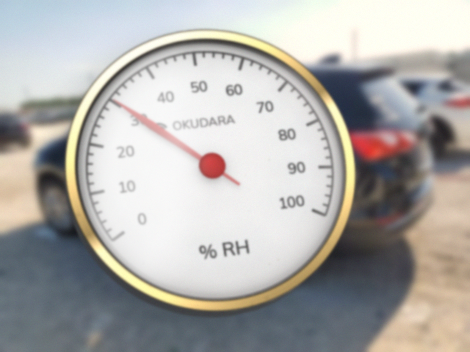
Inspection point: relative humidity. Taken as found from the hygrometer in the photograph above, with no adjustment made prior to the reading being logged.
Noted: 30 %
